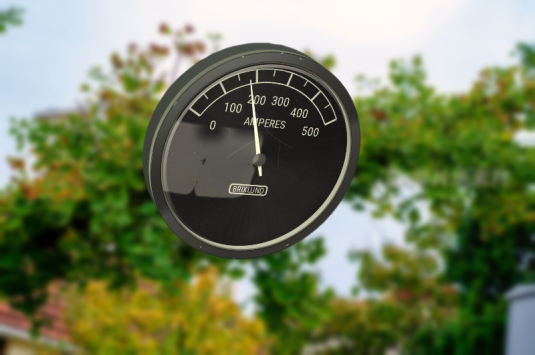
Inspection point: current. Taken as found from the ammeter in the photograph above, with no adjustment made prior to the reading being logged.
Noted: 175 A
